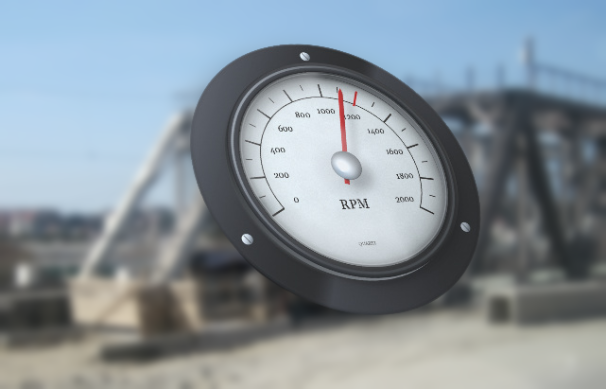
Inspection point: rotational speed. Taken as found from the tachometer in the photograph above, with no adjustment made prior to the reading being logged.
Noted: 1100 rpm
